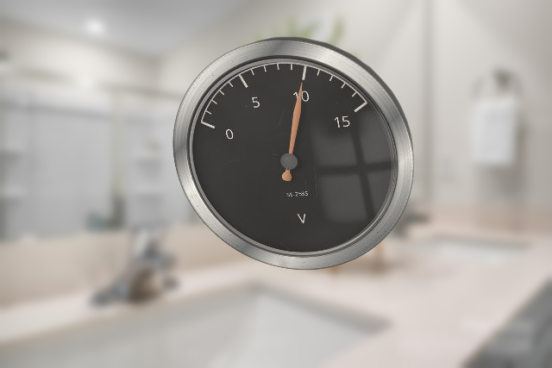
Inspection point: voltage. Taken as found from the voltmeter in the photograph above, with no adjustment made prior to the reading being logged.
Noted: 10 V
